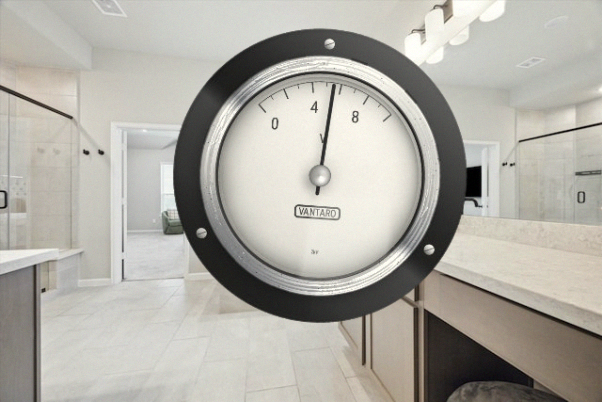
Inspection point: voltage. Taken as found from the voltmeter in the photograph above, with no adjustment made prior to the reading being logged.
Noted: 5.5 V
